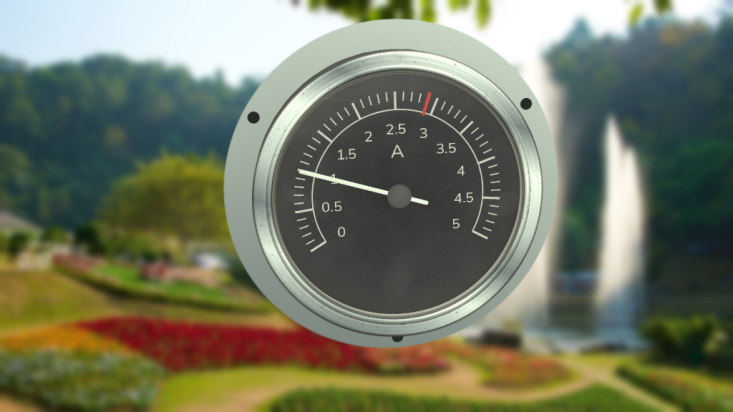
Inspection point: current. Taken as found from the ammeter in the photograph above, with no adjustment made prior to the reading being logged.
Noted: 1 A
